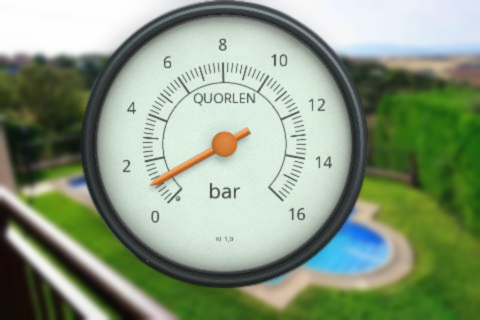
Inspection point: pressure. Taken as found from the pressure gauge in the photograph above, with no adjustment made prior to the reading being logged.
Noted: 1 bar
